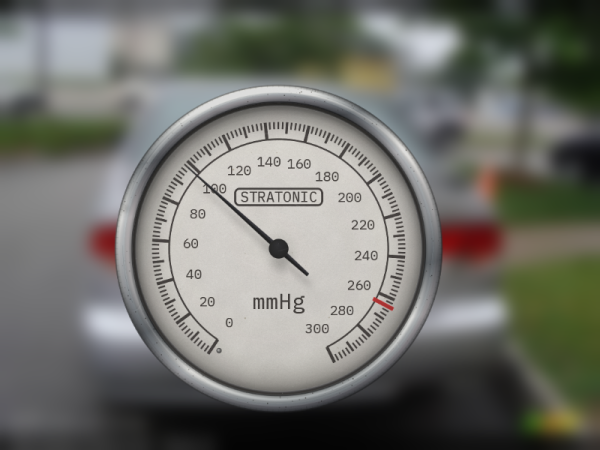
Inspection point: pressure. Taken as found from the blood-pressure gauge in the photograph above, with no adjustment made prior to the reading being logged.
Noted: 98 mmHg
